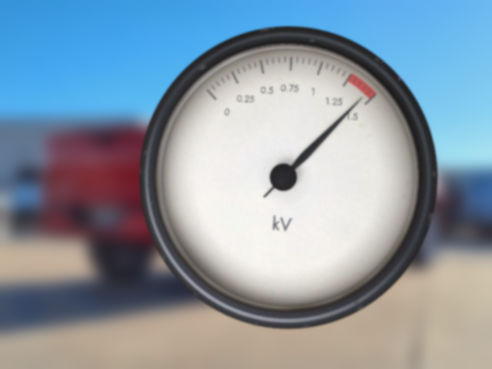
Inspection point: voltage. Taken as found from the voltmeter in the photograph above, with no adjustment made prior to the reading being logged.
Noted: 1.45 kV
